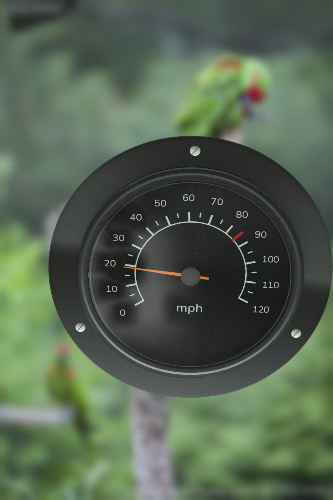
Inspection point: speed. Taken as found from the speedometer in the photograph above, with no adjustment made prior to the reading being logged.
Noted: 20 mph
